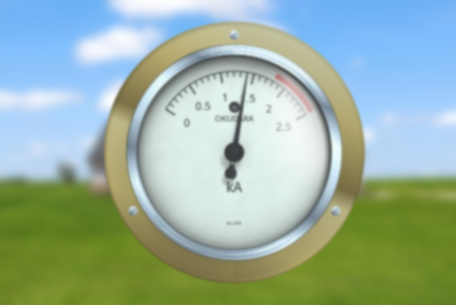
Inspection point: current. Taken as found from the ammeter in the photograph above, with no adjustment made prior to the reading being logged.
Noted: 1.4 kA
